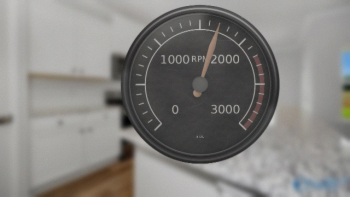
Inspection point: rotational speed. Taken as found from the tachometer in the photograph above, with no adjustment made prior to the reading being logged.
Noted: 1700 rpm
